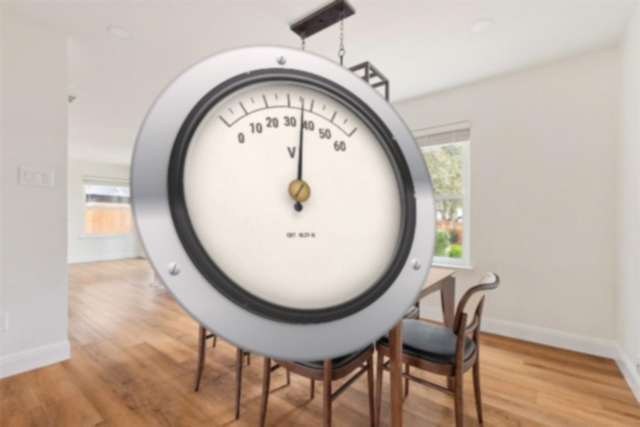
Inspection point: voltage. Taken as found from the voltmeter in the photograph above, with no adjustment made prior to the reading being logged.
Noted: 35 V
